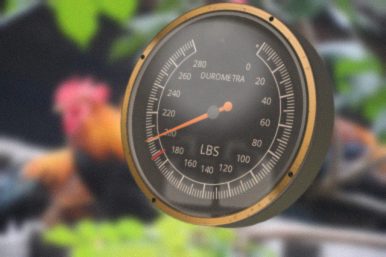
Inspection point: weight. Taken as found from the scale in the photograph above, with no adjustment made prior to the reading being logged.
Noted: 200 lb
